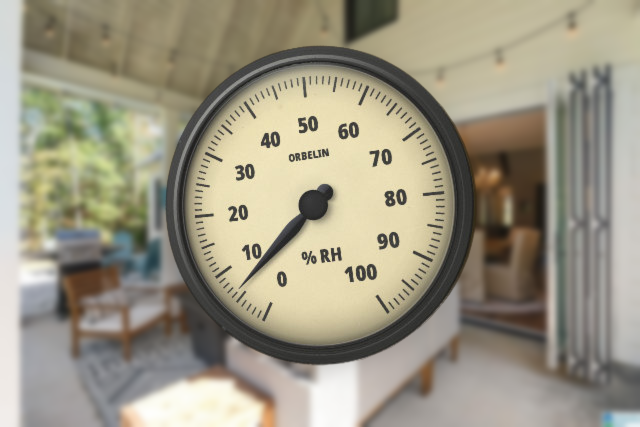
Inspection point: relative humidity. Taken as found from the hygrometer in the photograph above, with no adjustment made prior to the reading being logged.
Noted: 6 %
